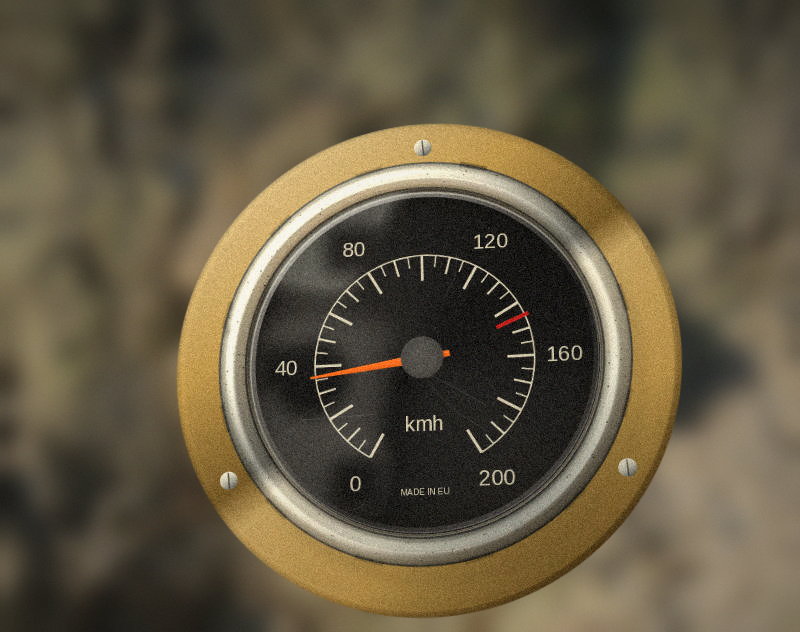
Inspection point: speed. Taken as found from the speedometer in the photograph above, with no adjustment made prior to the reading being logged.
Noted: 35 km/h
